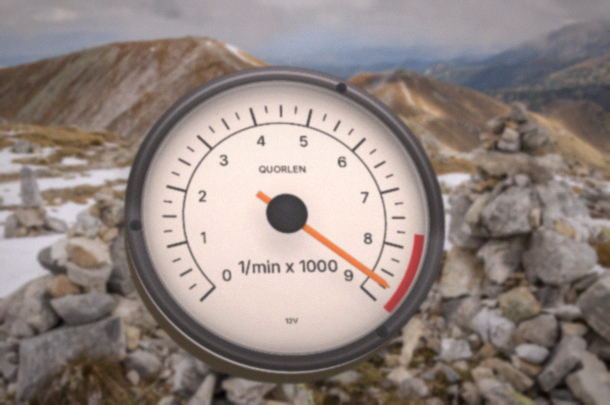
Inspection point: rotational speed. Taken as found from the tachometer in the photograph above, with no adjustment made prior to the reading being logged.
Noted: 8750 rpm
